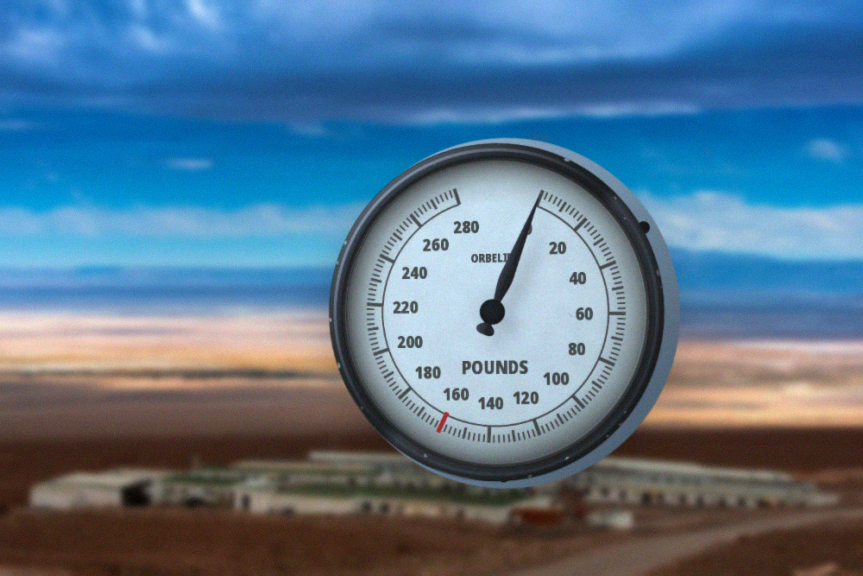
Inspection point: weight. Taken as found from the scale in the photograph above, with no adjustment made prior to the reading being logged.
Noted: 0 lb
